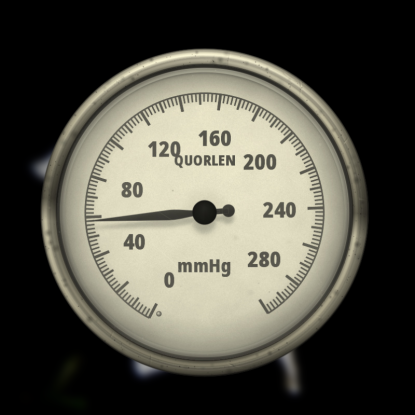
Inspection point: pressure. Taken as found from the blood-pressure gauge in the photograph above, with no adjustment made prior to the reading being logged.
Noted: 58 mmHg
